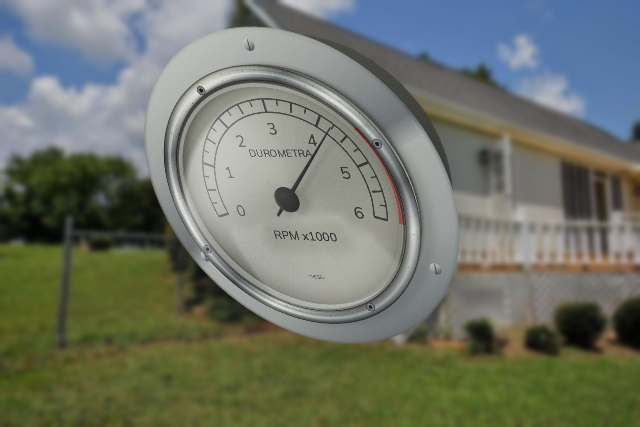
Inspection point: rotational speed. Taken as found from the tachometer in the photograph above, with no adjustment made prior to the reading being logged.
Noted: 4250 rpm
